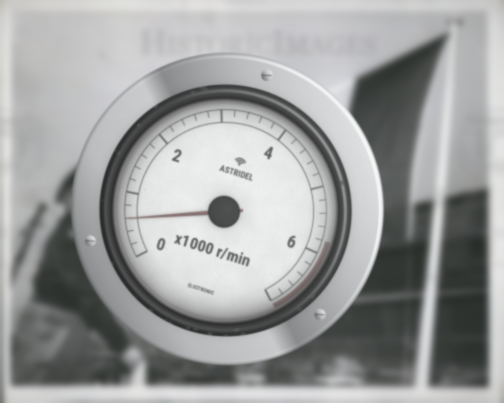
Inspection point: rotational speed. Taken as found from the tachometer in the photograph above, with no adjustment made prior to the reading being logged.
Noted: 600 rpm
